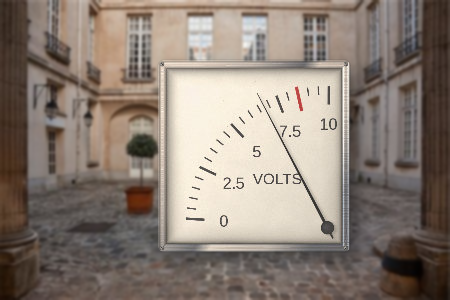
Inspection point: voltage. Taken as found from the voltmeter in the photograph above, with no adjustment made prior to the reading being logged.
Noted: 6.75 V
